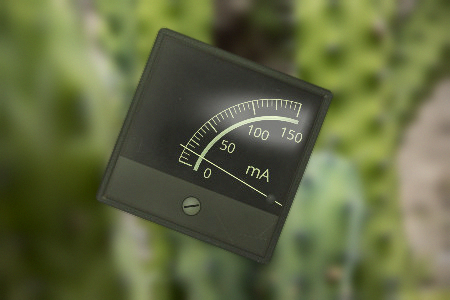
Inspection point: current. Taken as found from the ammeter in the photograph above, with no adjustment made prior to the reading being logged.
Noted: 15 mA
